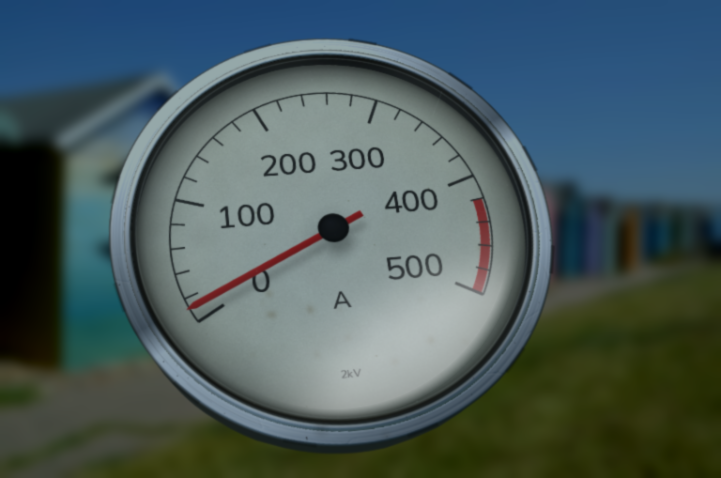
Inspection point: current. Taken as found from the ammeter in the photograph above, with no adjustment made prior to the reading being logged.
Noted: 10 A
